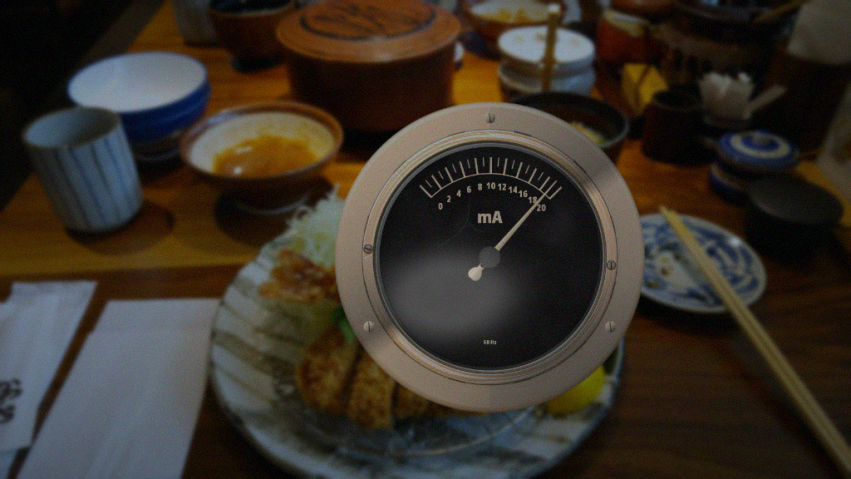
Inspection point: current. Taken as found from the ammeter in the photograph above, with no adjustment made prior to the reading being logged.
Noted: 19 mA
